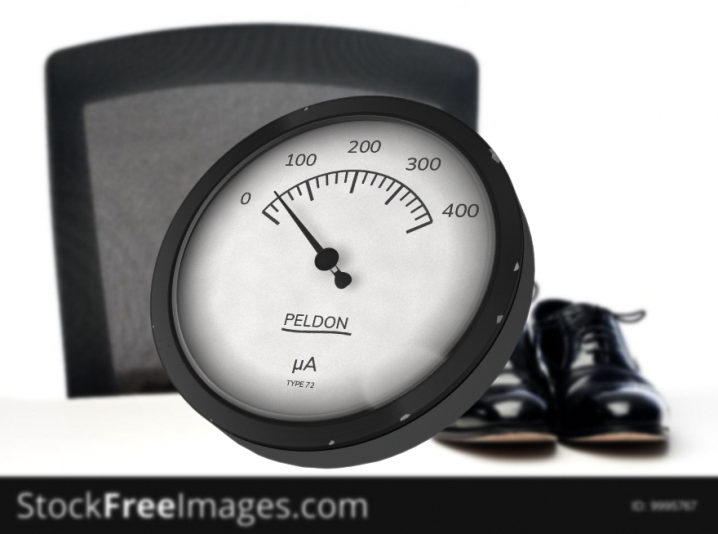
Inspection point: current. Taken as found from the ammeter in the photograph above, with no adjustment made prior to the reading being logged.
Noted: 40 µA
